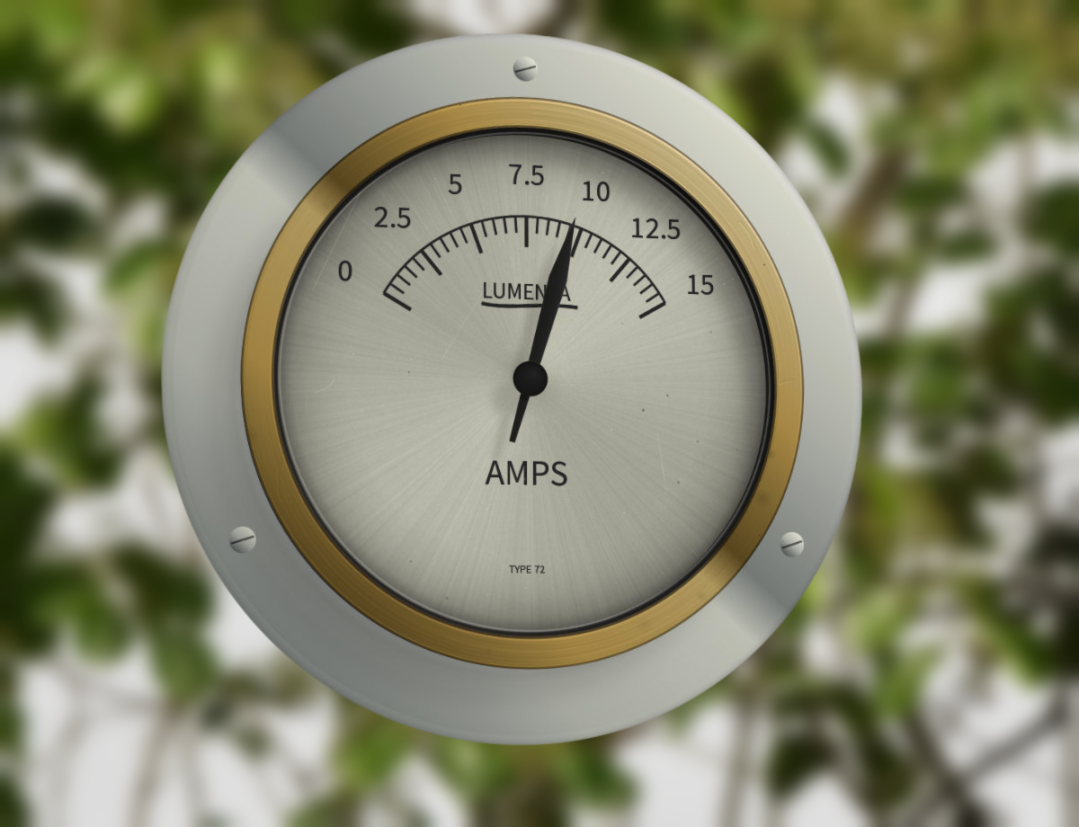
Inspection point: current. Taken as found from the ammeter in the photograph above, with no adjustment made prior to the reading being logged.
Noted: 9.5 A
